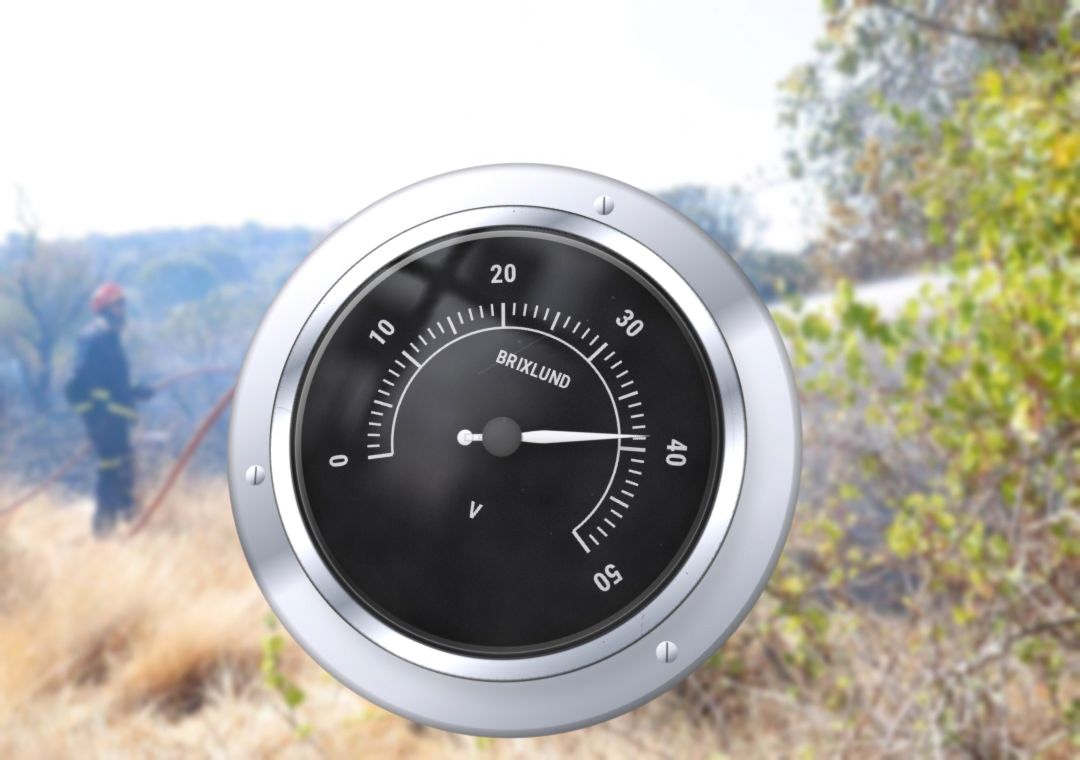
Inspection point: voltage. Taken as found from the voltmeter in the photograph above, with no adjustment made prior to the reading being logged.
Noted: 39 V
